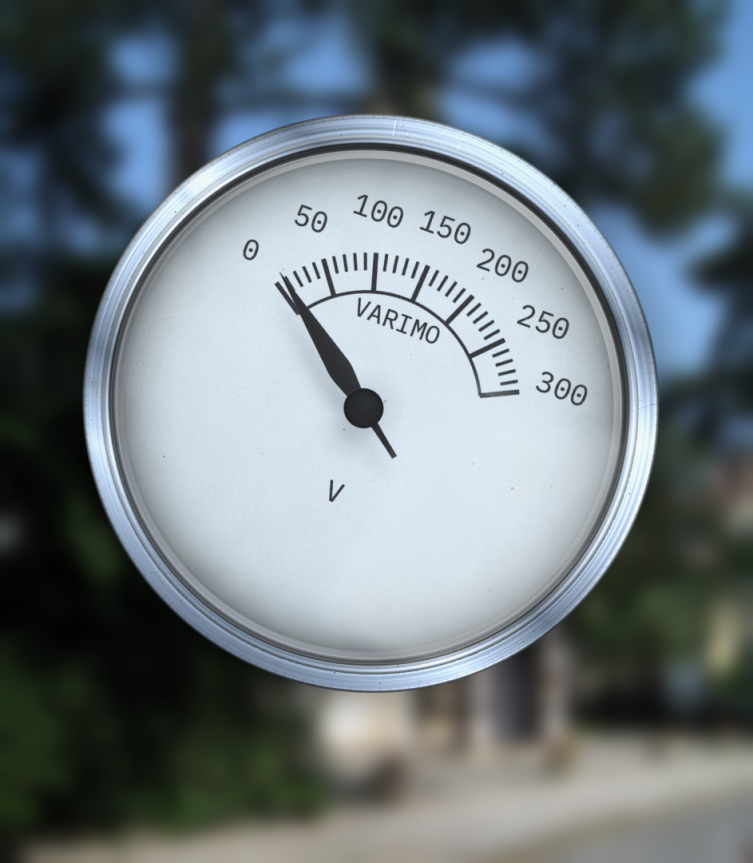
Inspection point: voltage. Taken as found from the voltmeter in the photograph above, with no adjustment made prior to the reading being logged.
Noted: 10 V
